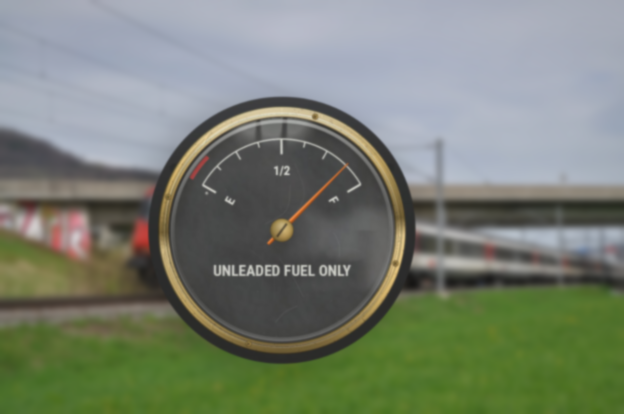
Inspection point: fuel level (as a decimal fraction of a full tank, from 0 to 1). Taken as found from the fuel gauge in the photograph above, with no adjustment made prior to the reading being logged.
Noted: 0.875
